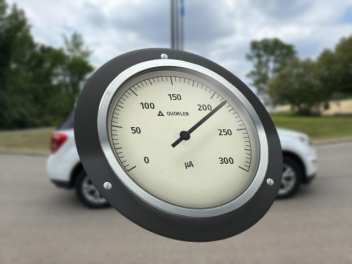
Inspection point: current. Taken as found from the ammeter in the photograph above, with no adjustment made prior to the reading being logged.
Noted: 215 µA
